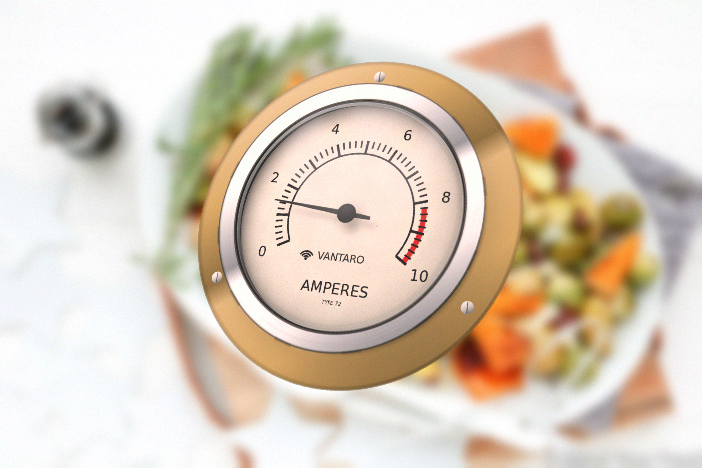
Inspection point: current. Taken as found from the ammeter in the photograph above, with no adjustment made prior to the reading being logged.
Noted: 1.4 A
